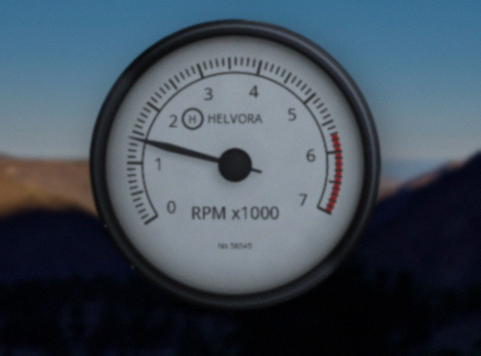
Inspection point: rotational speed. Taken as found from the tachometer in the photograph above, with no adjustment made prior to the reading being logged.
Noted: 1400 rpm
